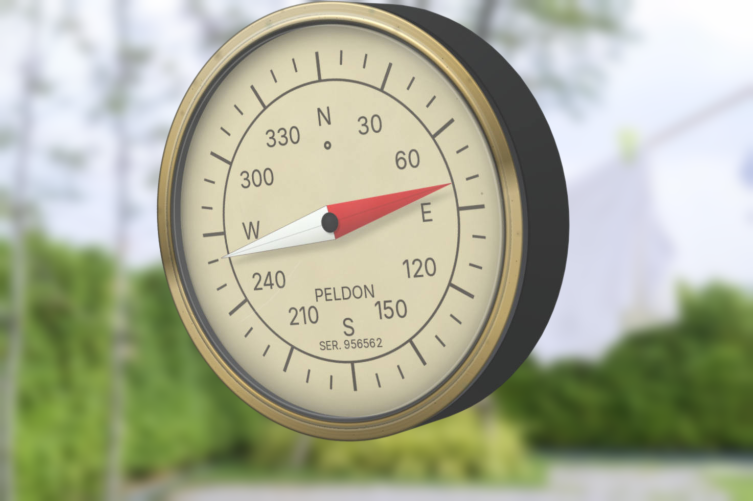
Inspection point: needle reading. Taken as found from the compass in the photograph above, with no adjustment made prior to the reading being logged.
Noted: 80 °
